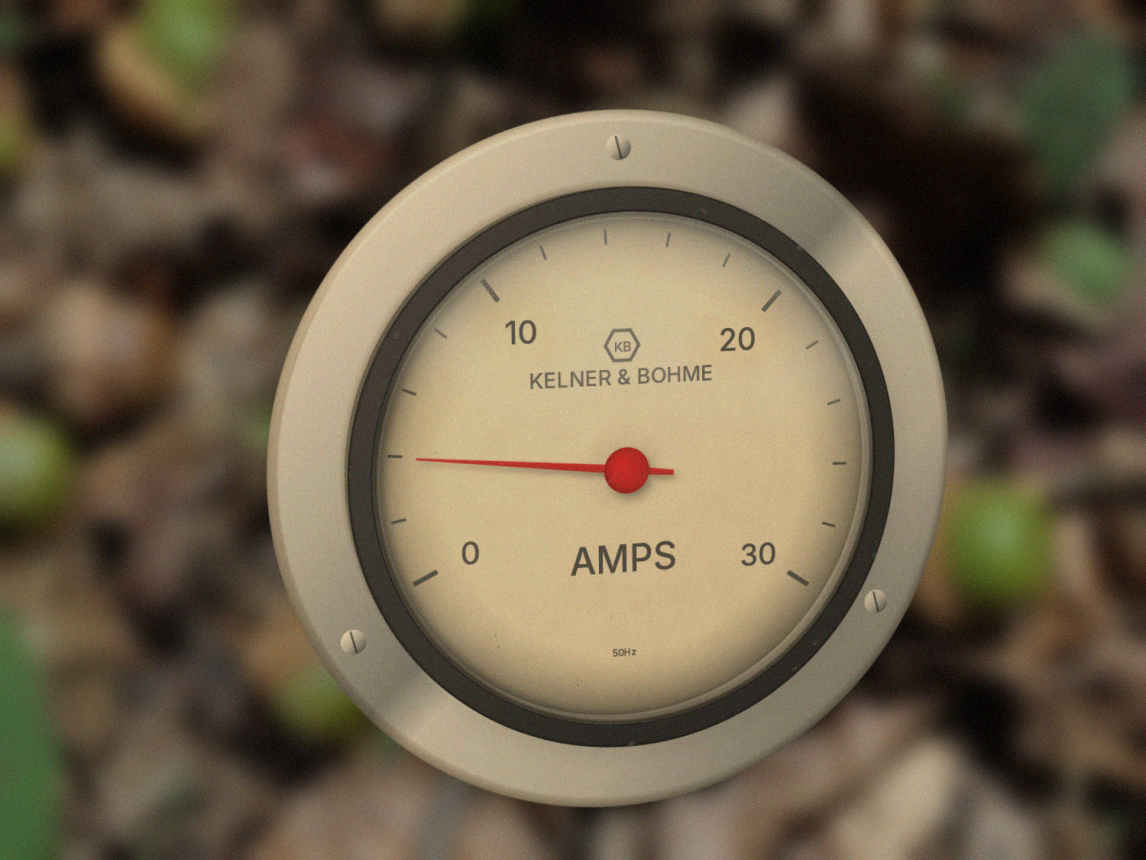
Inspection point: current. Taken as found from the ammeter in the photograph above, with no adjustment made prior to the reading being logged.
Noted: 4 A
